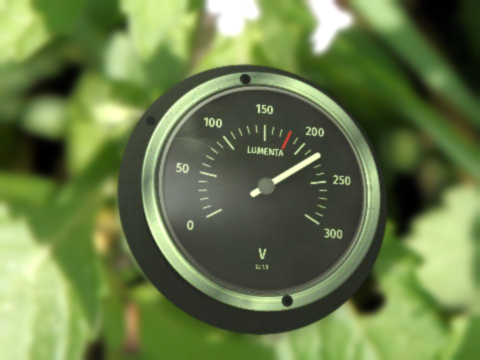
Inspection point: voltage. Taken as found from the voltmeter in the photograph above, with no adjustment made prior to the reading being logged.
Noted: 220 V
